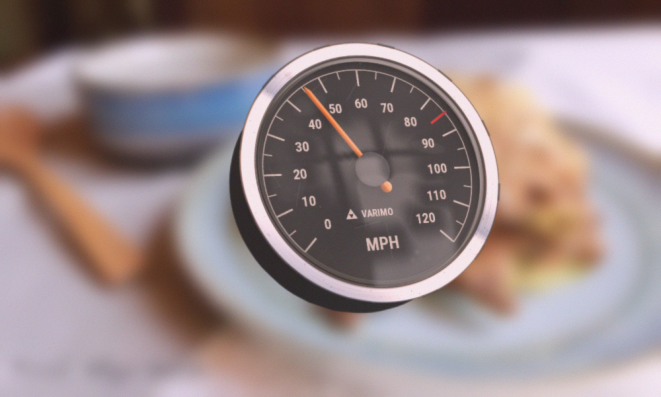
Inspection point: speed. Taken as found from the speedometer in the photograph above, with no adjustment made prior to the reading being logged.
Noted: 45 mph
